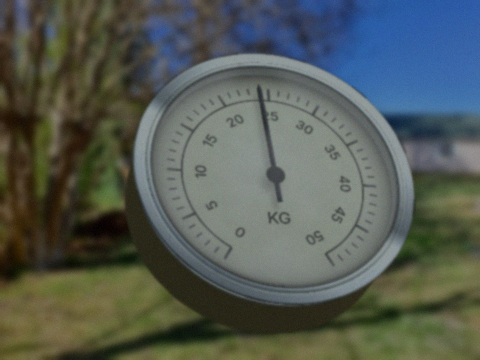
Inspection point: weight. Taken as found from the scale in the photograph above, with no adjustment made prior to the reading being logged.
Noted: 24 kg
